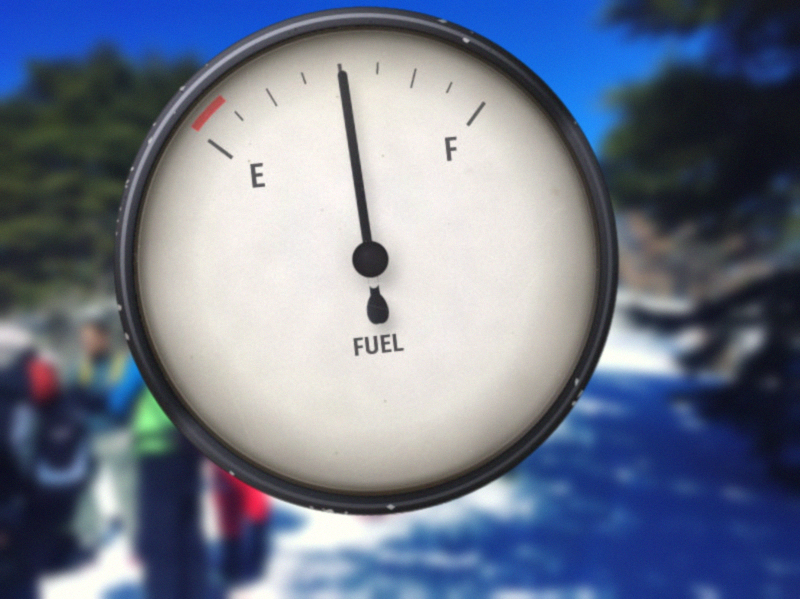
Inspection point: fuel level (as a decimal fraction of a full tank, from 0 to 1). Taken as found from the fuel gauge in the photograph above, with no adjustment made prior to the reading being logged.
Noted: 0.5
